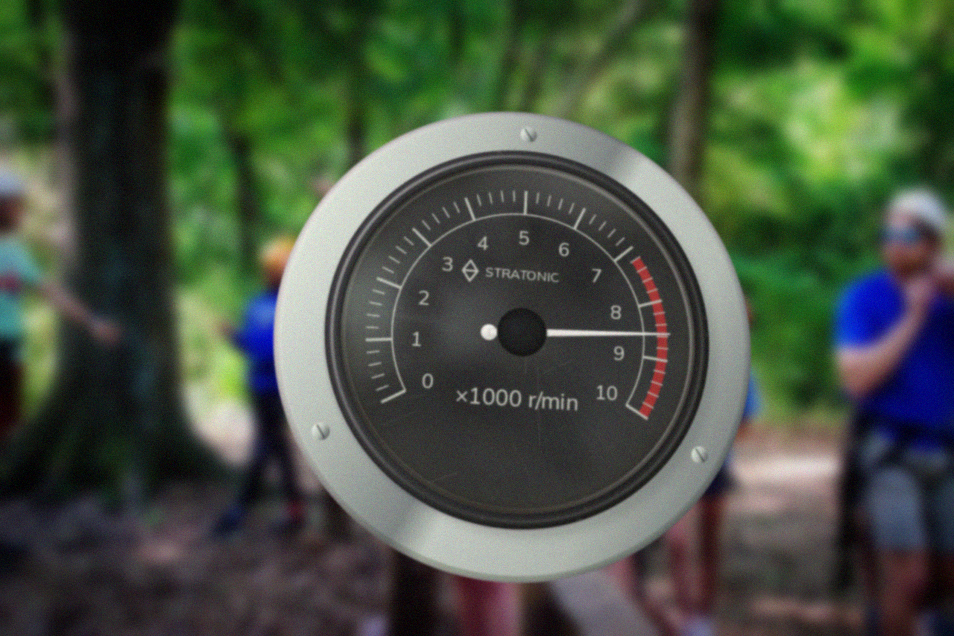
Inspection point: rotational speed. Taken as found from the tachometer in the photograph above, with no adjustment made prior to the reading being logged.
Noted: 8600 rpm
